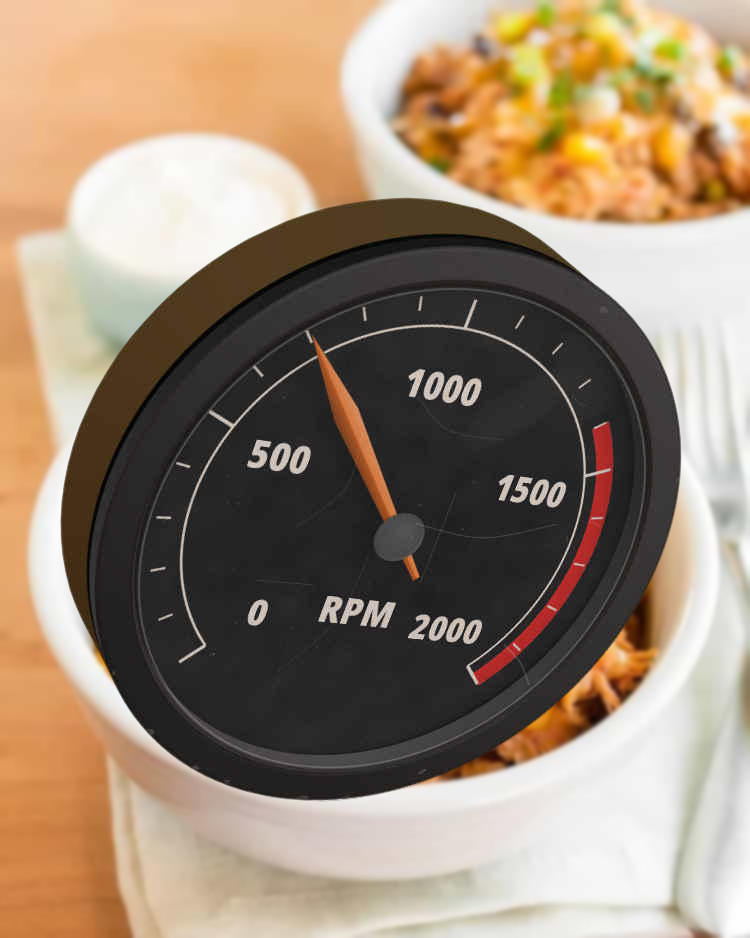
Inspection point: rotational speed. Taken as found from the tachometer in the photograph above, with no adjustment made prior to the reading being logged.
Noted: 700 rpm
